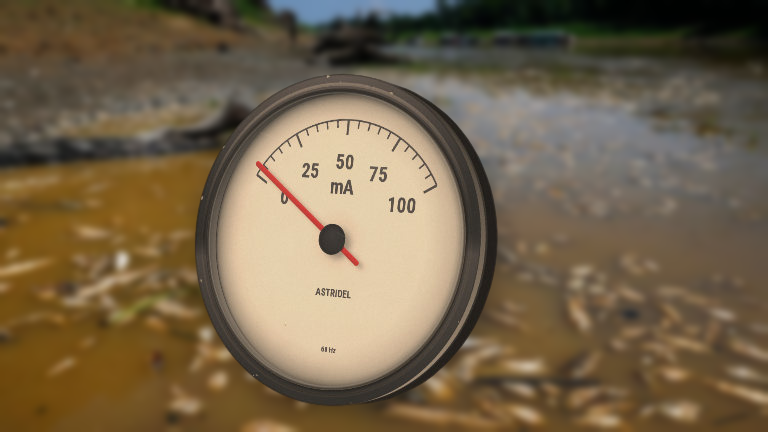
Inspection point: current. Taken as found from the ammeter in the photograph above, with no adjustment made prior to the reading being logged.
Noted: 5 mA
